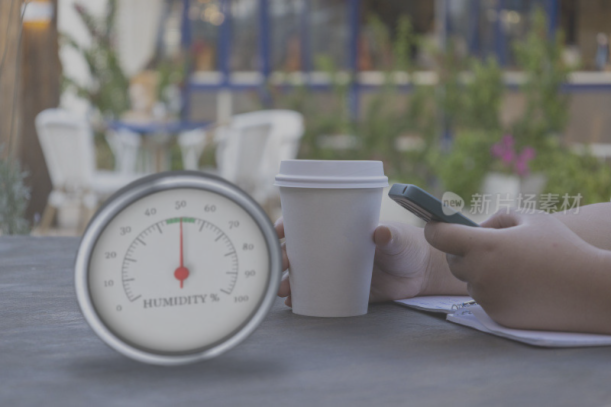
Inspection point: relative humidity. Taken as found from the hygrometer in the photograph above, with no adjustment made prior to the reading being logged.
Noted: 50 %
